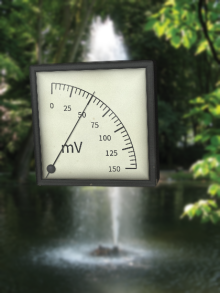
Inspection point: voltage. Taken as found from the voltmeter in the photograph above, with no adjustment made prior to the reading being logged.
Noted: 50 mV
